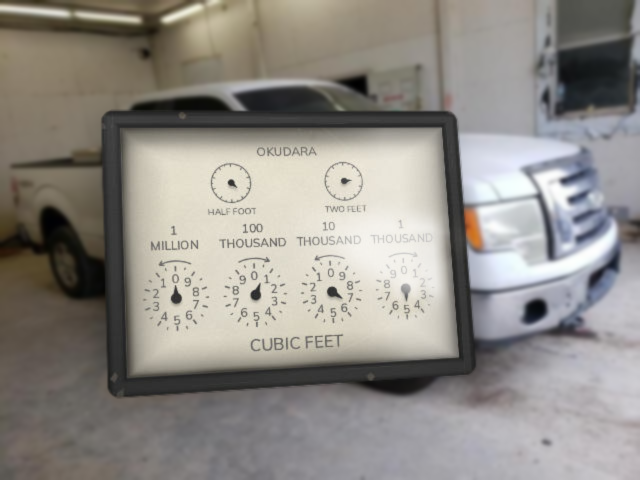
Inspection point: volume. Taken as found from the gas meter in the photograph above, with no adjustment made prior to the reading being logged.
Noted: 6500 ft³
